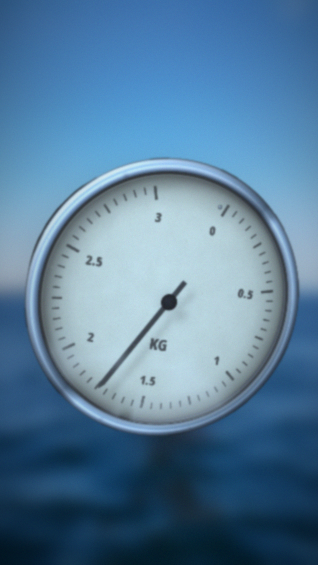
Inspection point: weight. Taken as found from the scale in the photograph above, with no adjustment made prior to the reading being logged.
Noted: 1.75 kg
